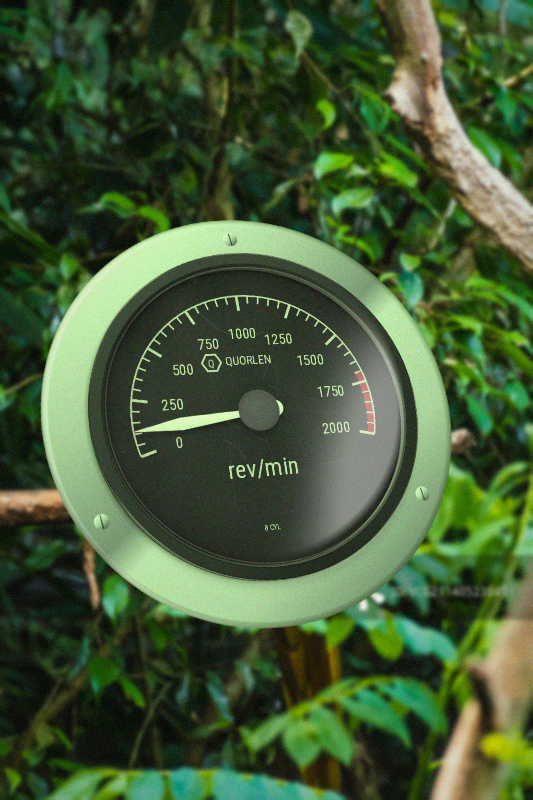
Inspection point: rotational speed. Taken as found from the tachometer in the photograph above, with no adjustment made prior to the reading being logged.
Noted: 100 rpm
